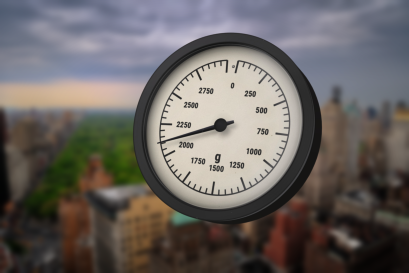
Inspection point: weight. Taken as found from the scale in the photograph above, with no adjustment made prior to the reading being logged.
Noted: 2100 g
